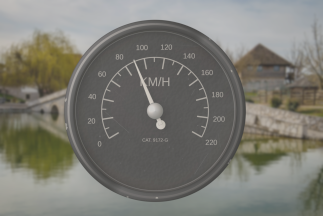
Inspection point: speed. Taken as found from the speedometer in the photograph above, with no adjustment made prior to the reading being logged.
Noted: 90 km/h
